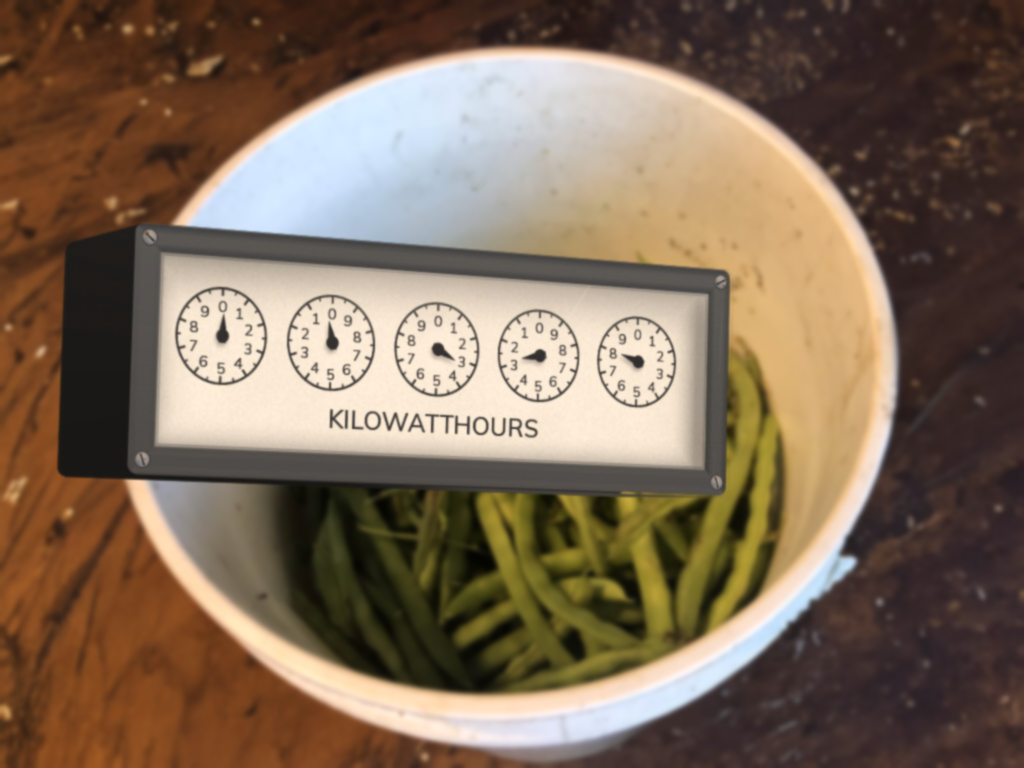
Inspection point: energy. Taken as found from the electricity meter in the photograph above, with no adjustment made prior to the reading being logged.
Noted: 328 kWh
